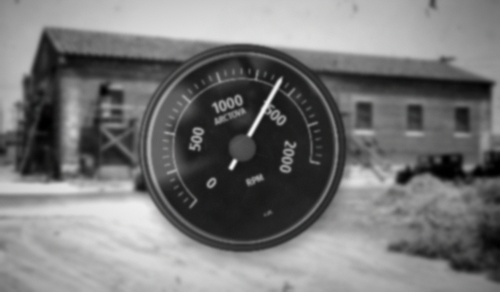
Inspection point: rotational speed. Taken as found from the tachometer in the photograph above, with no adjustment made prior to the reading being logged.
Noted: 1400 rpm
